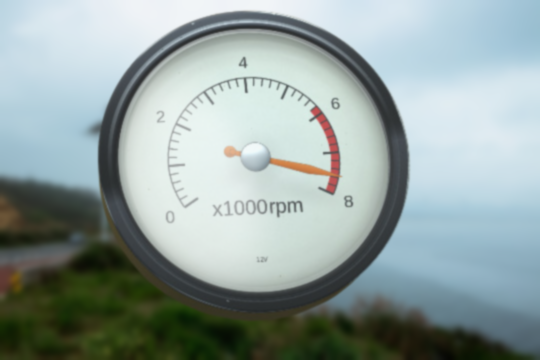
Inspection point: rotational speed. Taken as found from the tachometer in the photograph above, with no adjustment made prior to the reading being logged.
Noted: 7600 rpm
